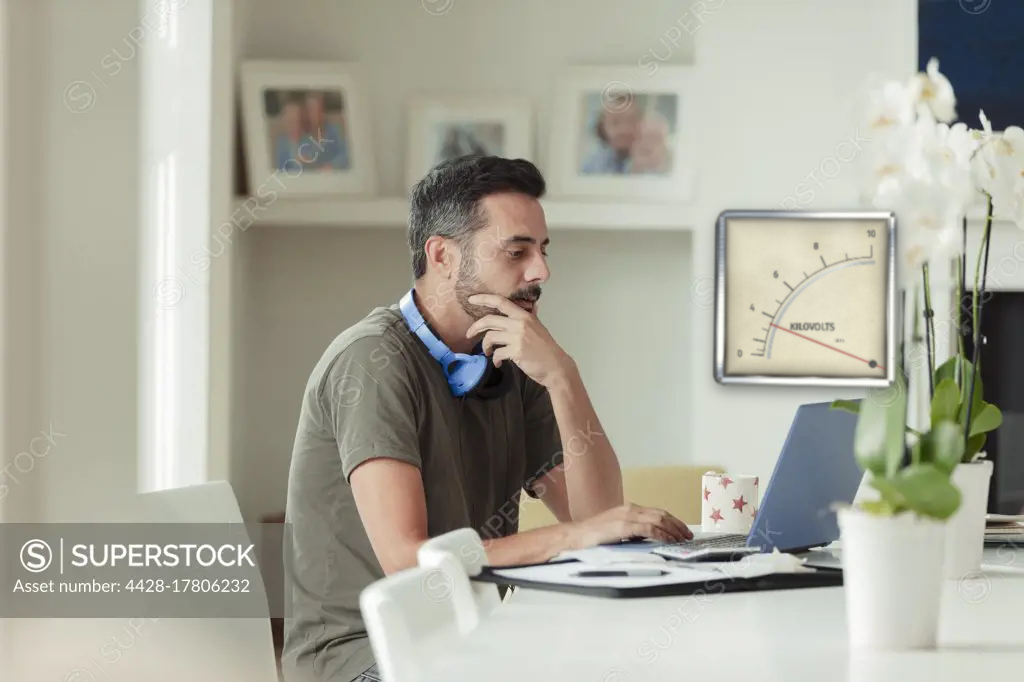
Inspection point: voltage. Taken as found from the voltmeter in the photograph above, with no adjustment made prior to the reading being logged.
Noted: 3.5 kV
